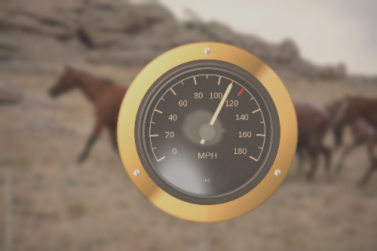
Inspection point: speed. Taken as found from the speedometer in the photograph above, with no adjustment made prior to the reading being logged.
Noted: 110 mph
